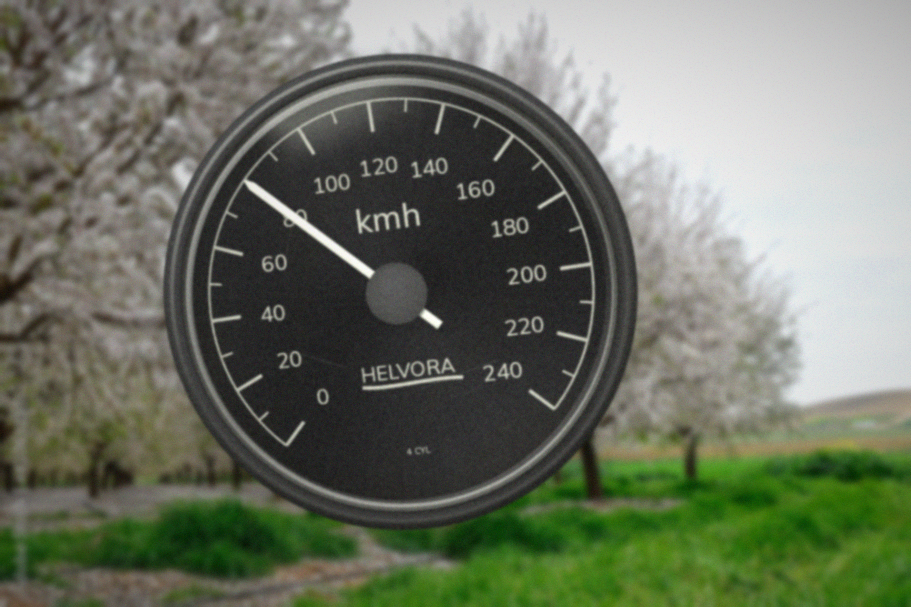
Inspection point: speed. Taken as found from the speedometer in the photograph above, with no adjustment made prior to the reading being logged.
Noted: 80 km/h
